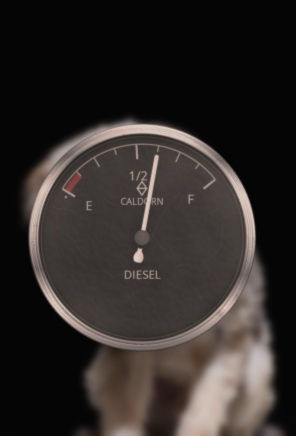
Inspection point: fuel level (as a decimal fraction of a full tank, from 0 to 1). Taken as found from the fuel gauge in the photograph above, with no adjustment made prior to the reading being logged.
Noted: 0.625
